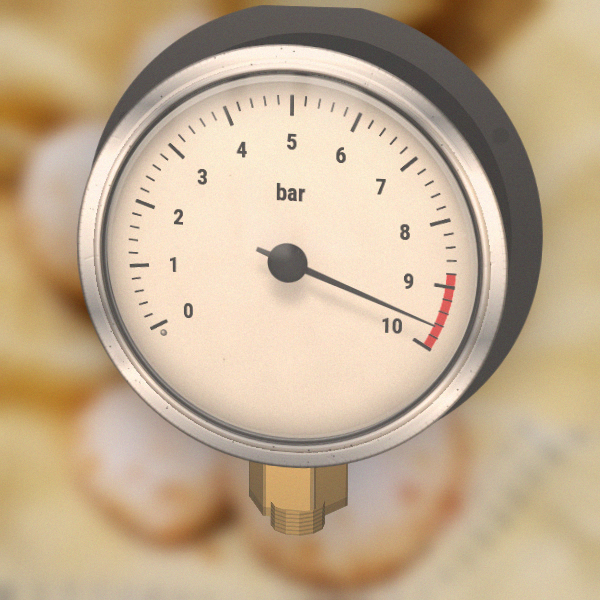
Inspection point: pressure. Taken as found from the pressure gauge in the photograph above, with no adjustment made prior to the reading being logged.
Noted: 9.6 bar
